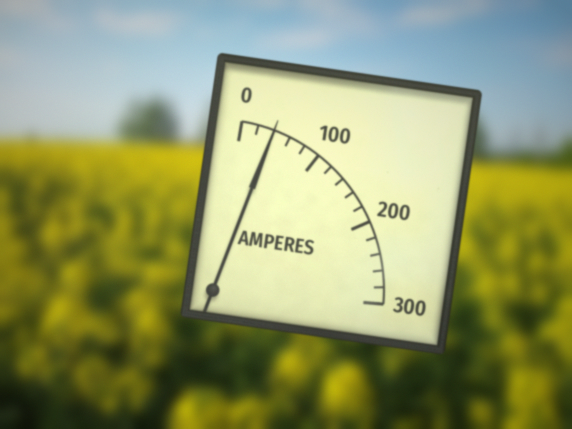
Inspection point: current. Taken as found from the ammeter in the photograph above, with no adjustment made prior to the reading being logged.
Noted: 40 A
